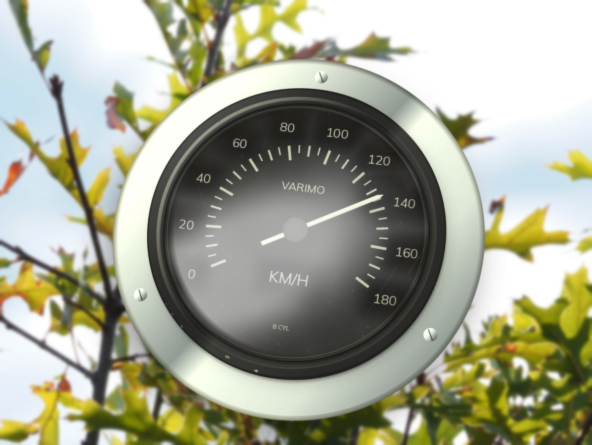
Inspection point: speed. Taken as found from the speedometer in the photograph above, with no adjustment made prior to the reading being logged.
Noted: 135 km/h
